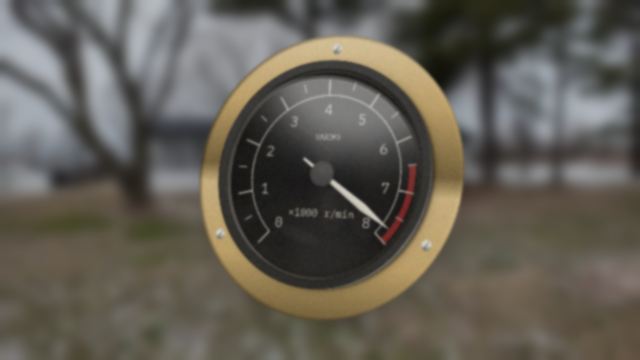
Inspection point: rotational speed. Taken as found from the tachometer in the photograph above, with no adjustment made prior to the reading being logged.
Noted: 7750 rpm
